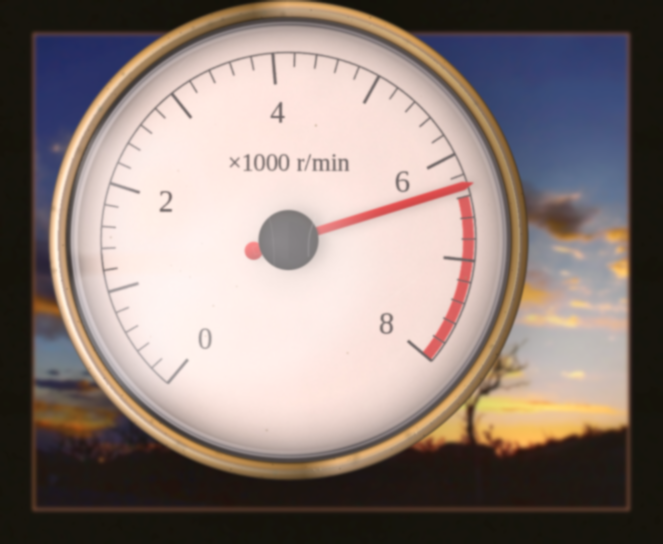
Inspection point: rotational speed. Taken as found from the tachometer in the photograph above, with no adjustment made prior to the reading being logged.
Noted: 6300 rpm
